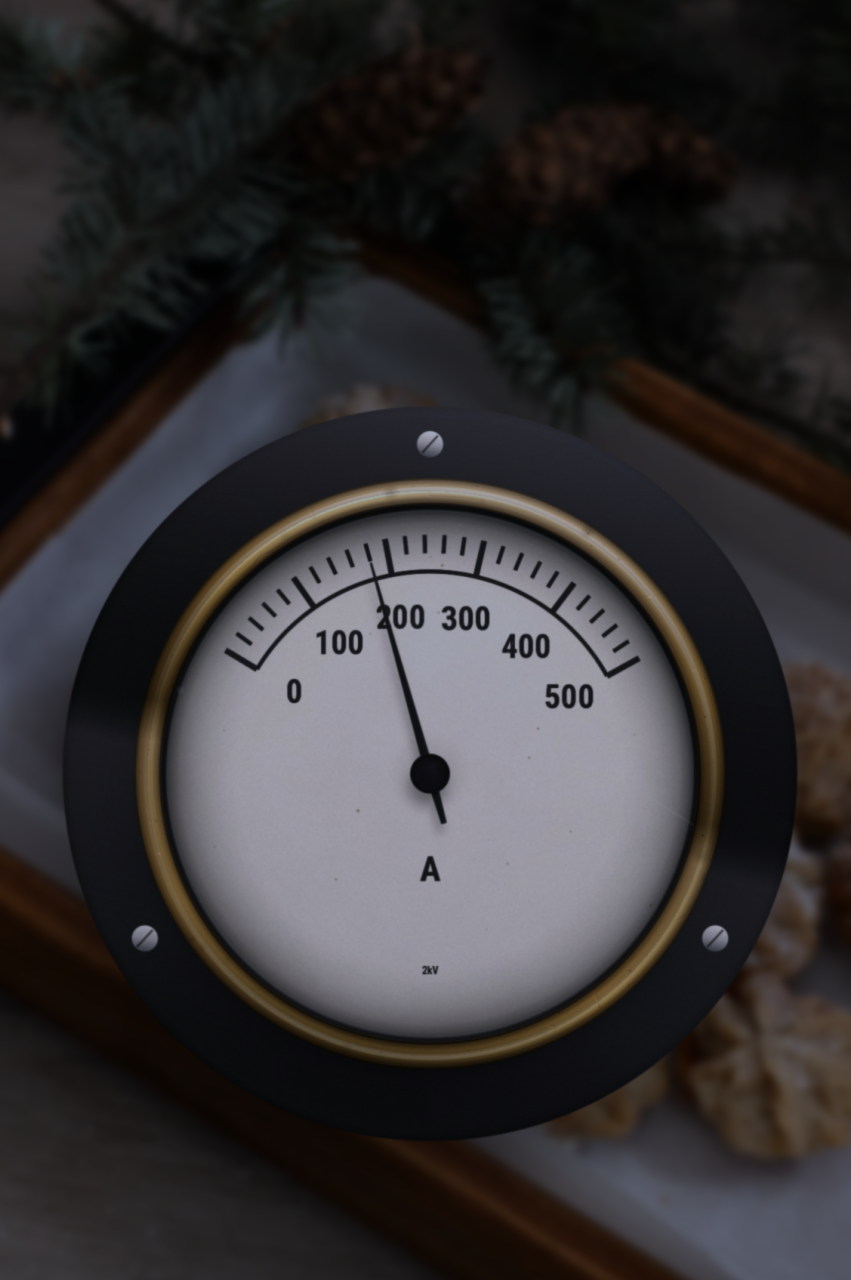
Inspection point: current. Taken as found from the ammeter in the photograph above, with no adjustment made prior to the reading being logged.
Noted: 180 A
